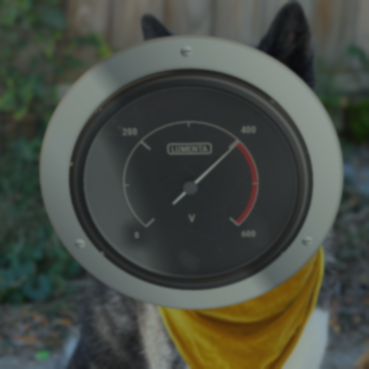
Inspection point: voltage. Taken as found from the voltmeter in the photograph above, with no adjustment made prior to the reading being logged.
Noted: 400 V
